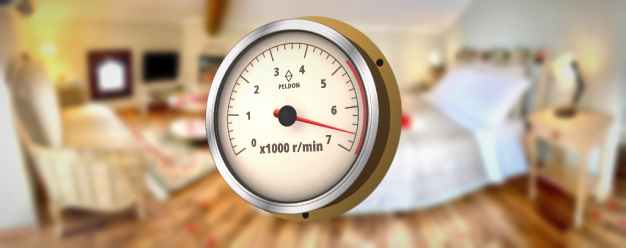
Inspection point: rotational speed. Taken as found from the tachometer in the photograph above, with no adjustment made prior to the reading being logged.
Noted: 6600 rpm
